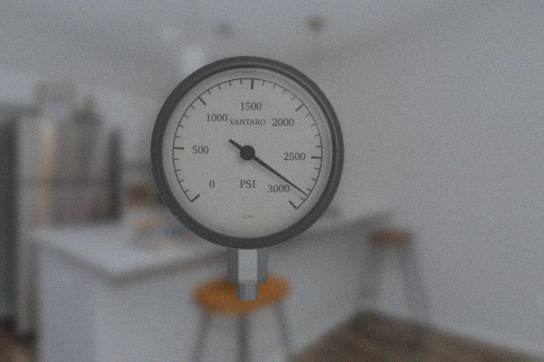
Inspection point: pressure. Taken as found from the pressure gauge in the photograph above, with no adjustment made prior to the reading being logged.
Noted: 2850 psi
